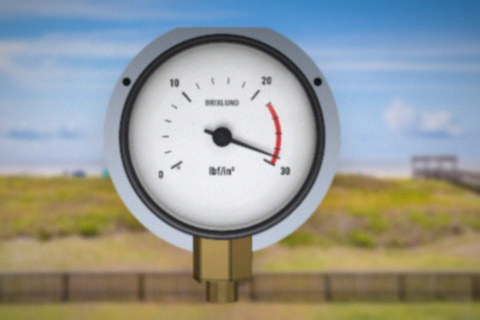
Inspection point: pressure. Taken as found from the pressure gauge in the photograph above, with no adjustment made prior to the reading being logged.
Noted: 29 psi
